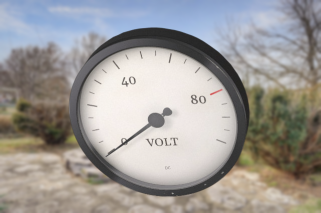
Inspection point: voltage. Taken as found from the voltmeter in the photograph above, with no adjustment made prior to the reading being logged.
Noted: 0 V
